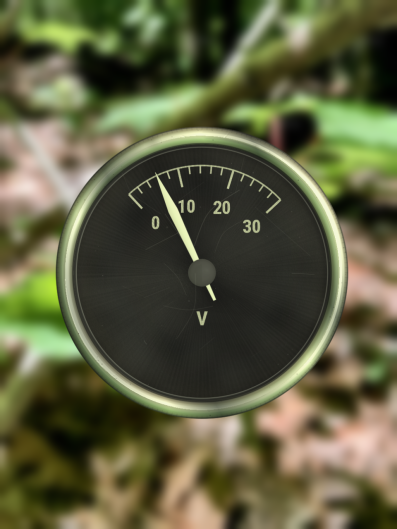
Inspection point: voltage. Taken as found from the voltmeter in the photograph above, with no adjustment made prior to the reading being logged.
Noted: 6 V
